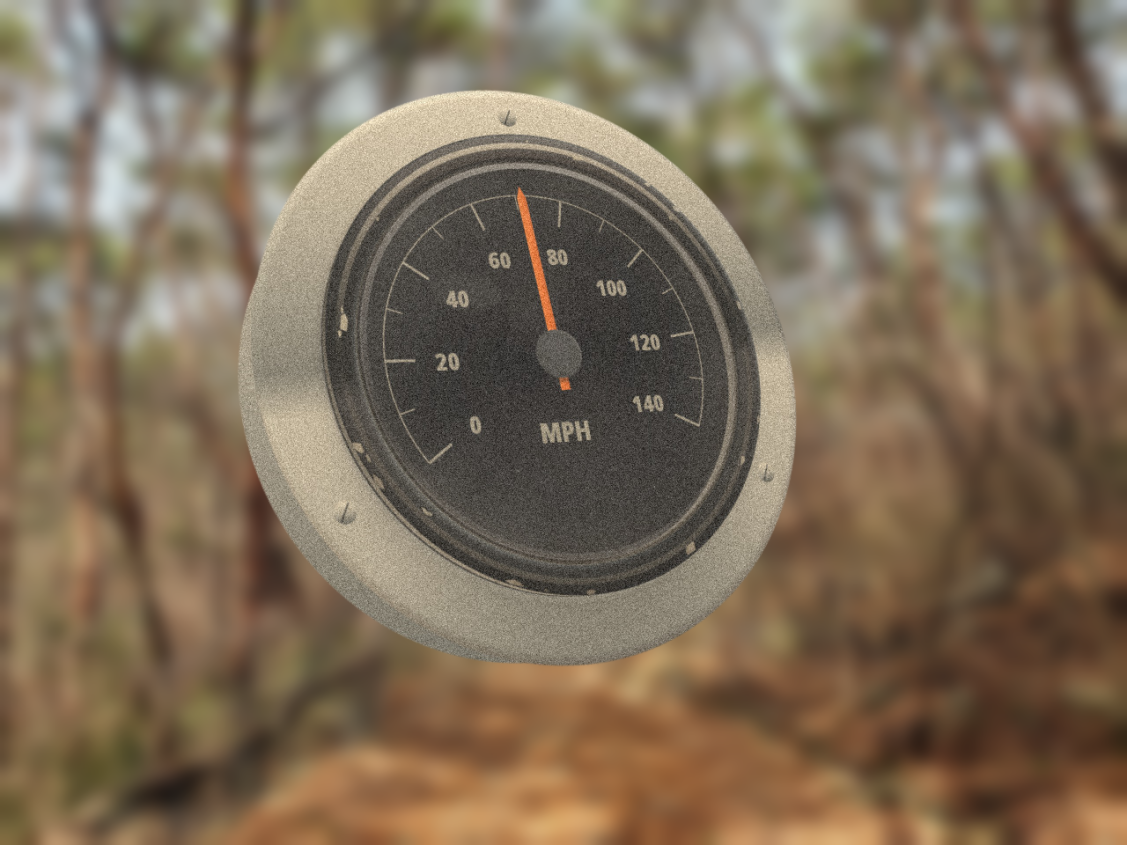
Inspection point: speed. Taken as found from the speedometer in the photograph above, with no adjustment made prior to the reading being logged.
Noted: 70 mph
